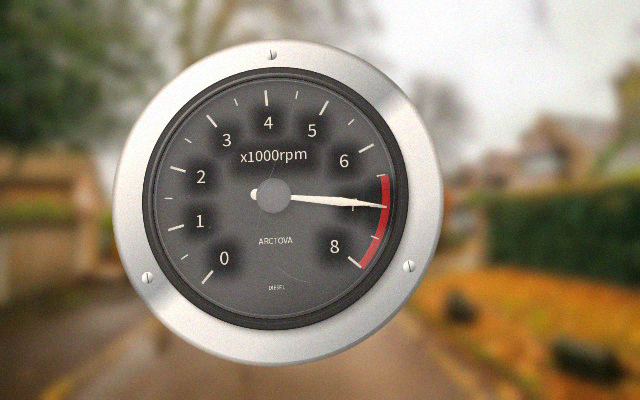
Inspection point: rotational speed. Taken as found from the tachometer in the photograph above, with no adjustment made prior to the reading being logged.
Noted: 7000 rpm
